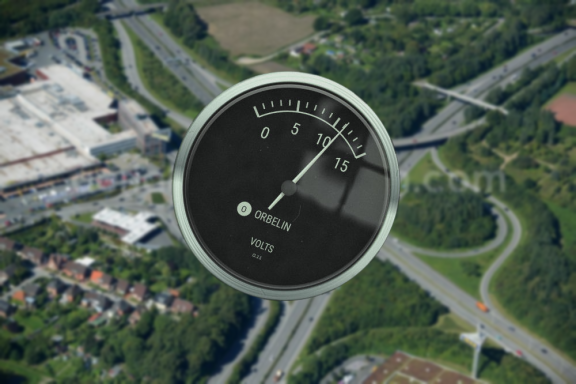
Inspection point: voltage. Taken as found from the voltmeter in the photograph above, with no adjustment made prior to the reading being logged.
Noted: 11 V
